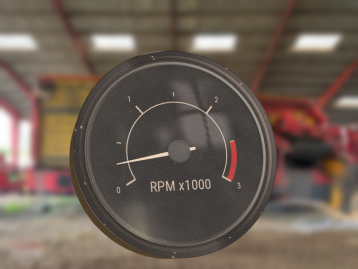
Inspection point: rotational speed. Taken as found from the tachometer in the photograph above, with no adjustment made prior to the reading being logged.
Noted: 250 rpm
